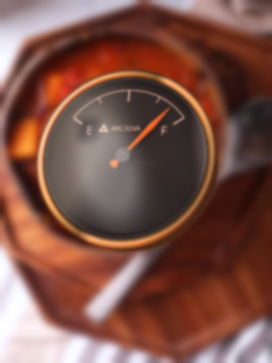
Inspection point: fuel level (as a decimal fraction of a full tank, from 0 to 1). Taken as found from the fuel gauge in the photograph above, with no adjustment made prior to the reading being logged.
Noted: 0.875
